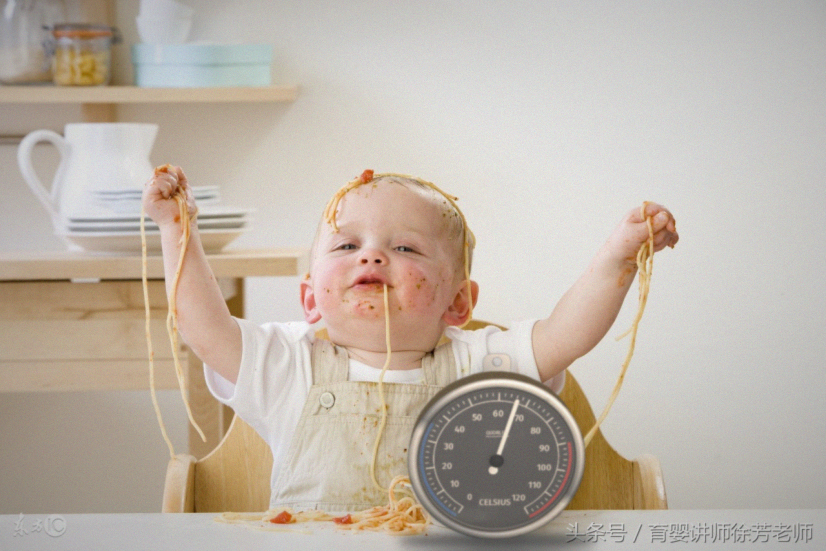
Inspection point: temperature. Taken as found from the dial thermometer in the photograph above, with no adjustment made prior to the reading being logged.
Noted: 66 °C
